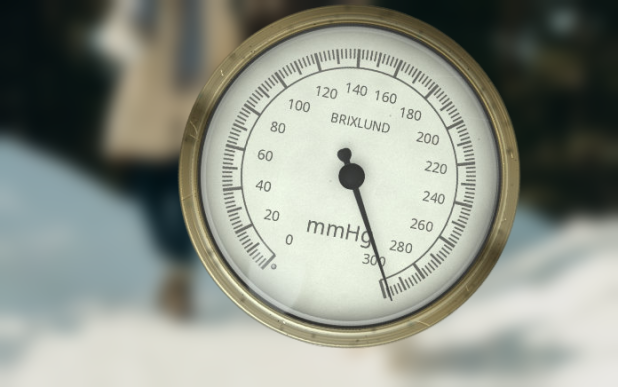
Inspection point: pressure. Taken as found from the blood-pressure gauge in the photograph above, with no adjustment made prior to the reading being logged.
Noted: 298 mmHg
